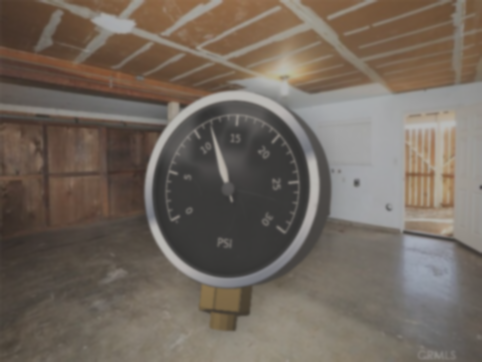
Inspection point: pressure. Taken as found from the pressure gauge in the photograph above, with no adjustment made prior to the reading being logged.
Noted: 12 psi
